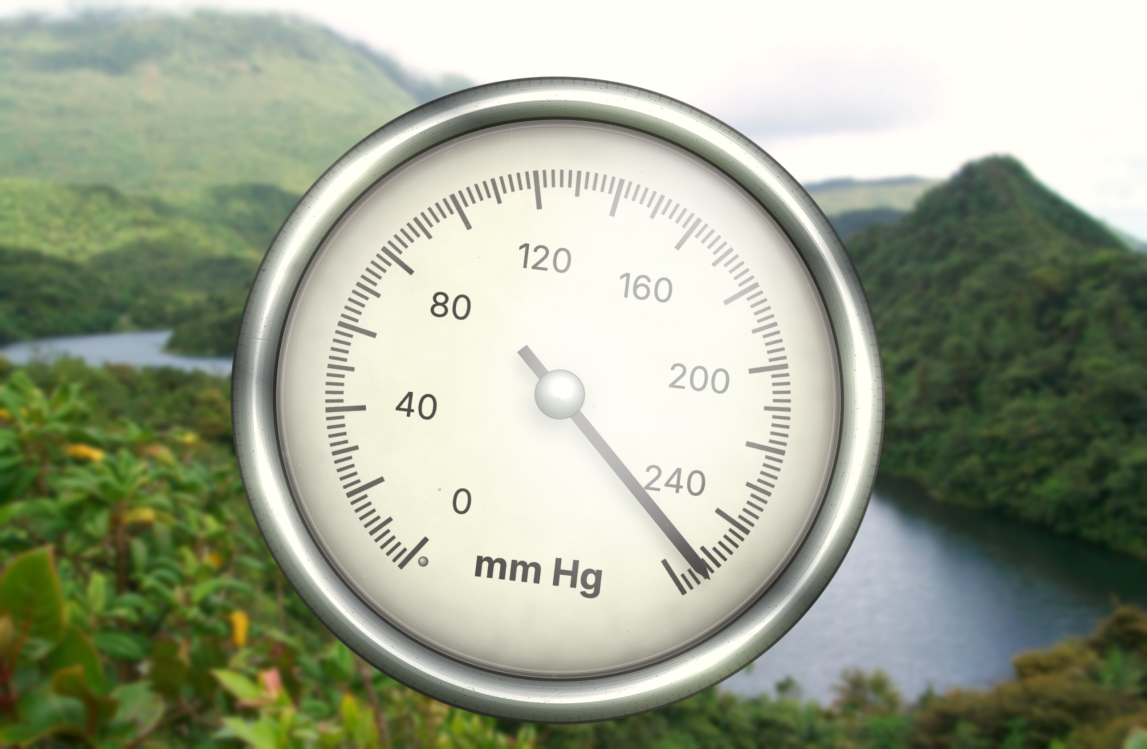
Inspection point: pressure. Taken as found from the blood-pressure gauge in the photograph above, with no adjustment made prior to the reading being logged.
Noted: 254 mmHg
